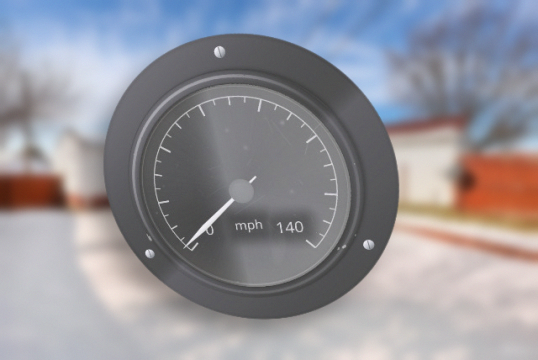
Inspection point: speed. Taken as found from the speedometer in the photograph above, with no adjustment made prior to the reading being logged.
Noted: 2.5 mph
